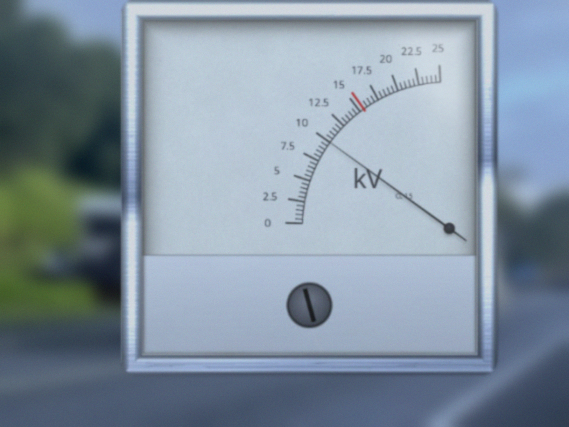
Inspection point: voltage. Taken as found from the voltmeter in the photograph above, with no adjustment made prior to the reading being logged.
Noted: 10 kV
